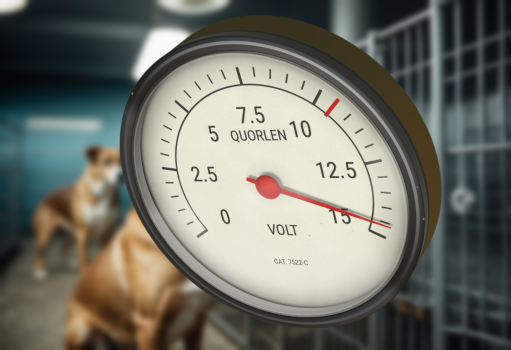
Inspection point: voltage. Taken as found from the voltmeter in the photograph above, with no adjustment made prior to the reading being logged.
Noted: 14.5 V
